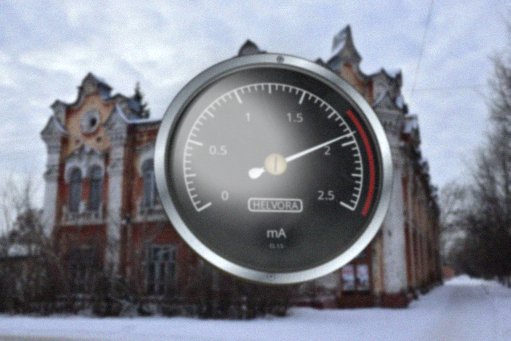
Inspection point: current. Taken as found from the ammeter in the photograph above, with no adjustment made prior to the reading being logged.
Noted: 1.95 mA
